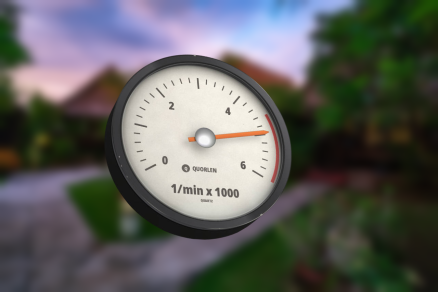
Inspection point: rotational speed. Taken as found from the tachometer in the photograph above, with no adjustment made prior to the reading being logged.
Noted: 5000 rpm
